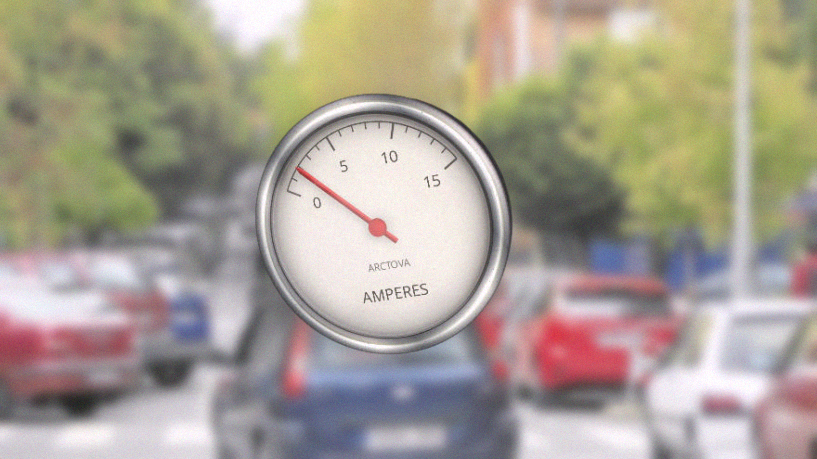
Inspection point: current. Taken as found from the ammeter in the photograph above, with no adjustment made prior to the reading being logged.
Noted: 2 A
